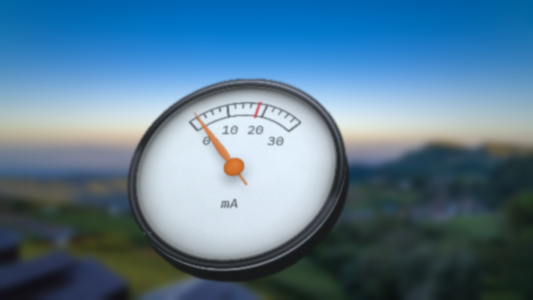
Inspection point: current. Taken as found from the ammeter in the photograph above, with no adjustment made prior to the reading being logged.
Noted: 2 mA
